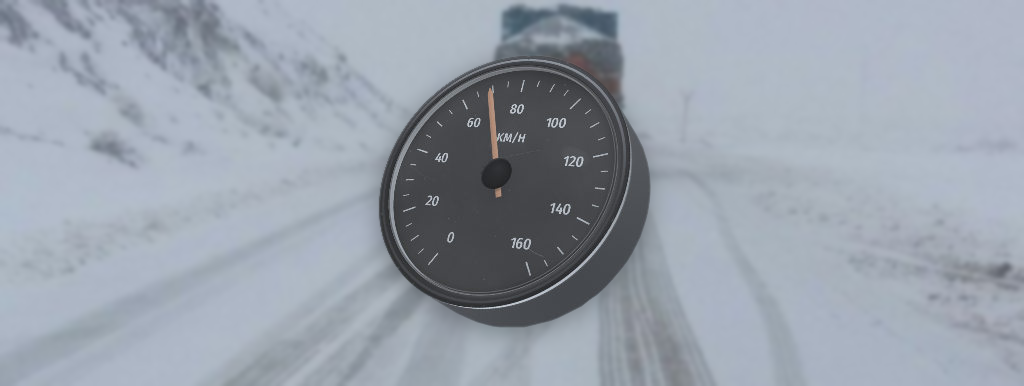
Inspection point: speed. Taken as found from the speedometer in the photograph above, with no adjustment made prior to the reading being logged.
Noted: 70 km/h
